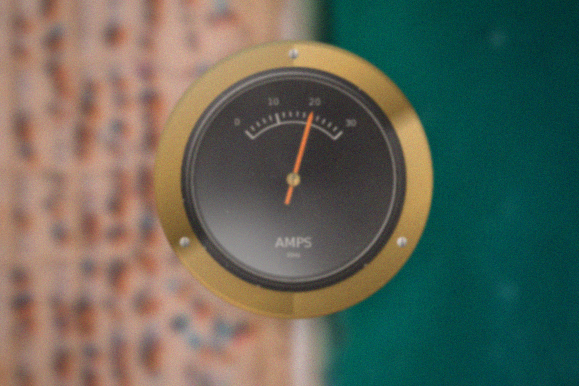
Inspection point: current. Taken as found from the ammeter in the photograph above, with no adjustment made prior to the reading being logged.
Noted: 20 A
